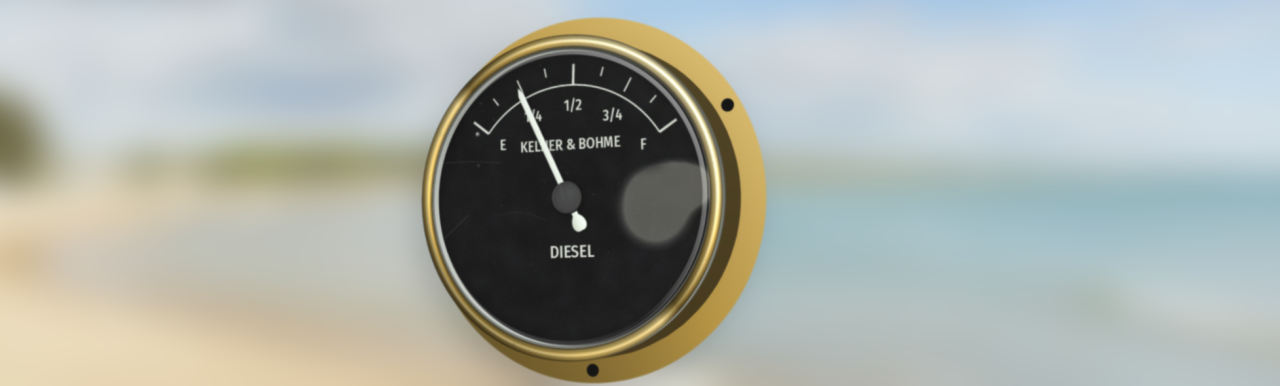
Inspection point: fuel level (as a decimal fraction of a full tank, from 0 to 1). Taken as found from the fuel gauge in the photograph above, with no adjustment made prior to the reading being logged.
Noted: 0.25
